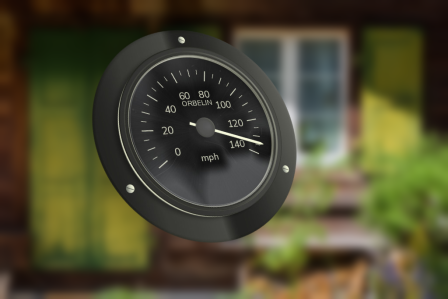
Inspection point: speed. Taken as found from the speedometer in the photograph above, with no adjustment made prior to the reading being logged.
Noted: 135 mph
